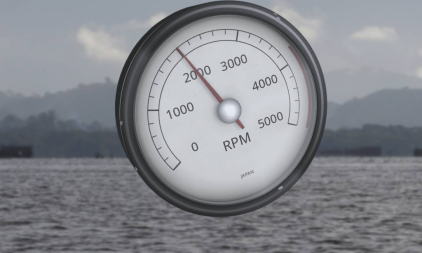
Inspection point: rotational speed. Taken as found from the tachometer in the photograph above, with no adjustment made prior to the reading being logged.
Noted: 2000 rpm
